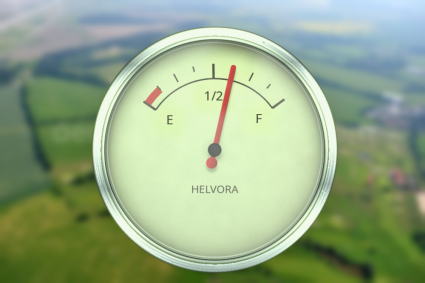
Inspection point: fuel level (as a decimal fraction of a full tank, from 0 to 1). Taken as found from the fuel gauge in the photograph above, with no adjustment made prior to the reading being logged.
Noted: 0.625
